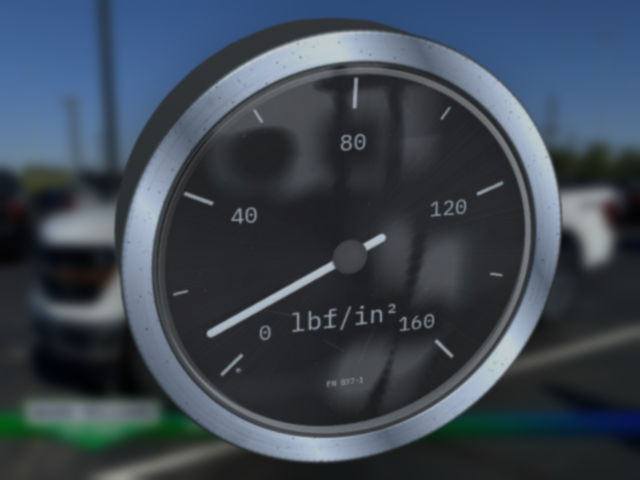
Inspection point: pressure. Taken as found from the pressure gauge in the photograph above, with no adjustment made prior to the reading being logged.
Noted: 10 psi
